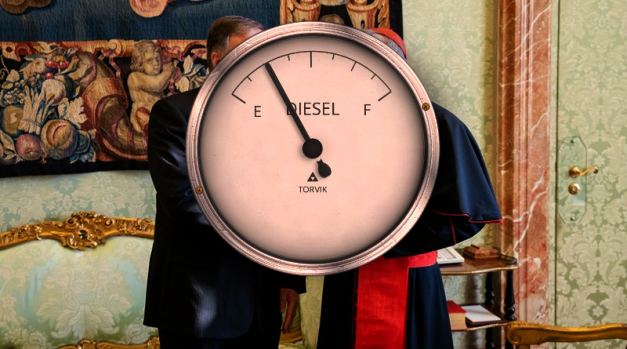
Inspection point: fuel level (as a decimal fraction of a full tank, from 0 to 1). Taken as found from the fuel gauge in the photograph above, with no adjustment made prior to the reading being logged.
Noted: 0.25
